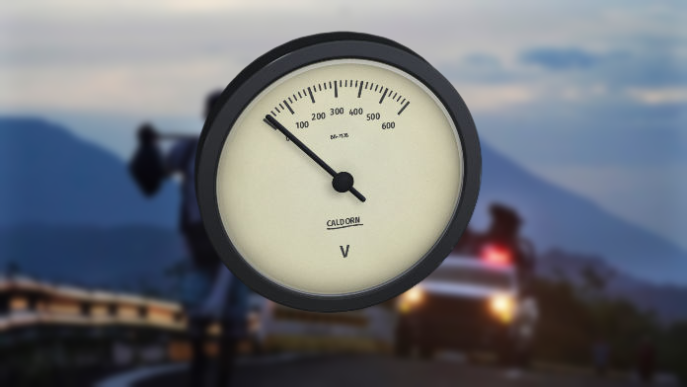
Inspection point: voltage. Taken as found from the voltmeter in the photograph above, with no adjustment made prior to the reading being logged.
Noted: 20 V
